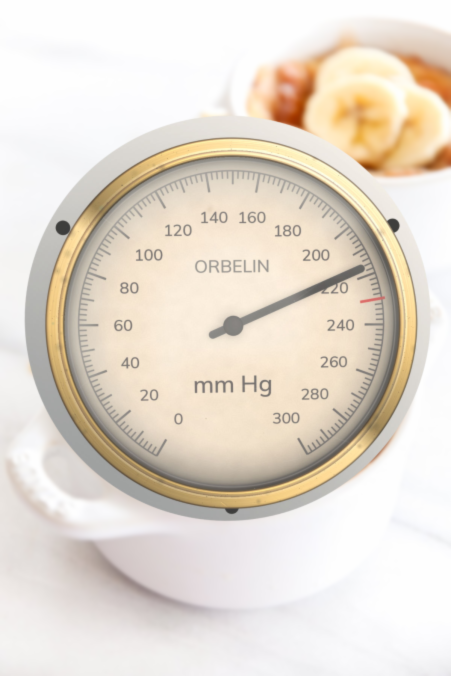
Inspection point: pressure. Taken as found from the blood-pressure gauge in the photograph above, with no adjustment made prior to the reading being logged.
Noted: 216 mmHg
